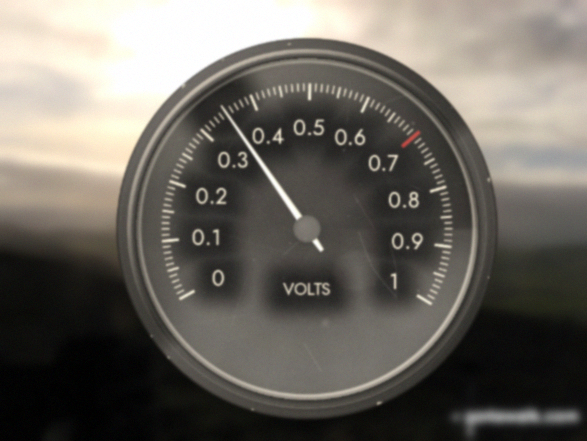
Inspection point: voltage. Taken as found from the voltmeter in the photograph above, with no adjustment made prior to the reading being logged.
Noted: 0.35 V
